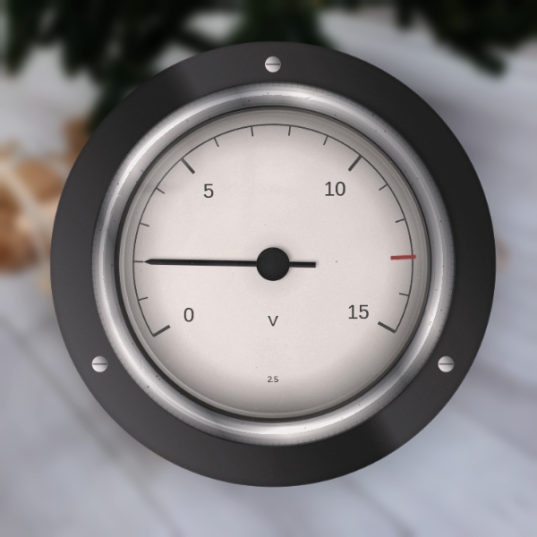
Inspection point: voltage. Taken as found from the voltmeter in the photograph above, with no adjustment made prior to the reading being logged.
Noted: 2 V
